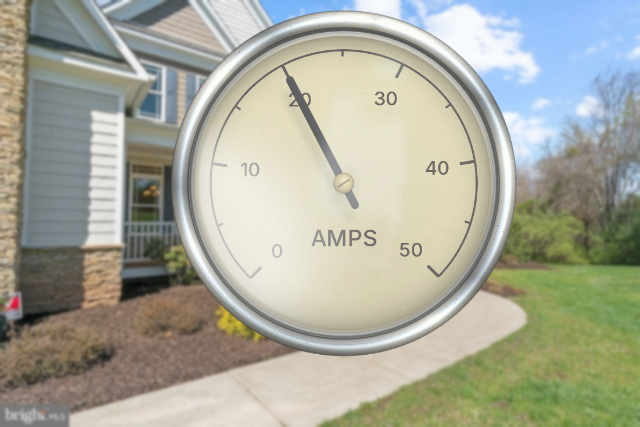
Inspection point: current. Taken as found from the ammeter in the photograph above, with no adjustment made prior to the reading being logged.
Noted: 20 A
